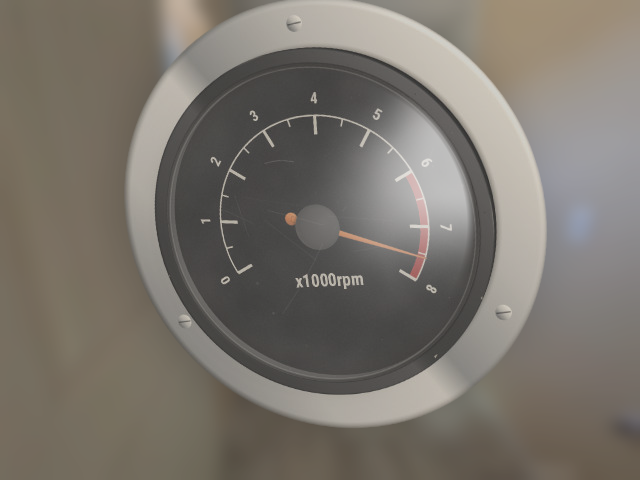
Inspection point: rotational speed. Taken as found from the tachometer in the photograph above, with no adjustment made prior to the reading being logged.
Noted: 7500 rpm
